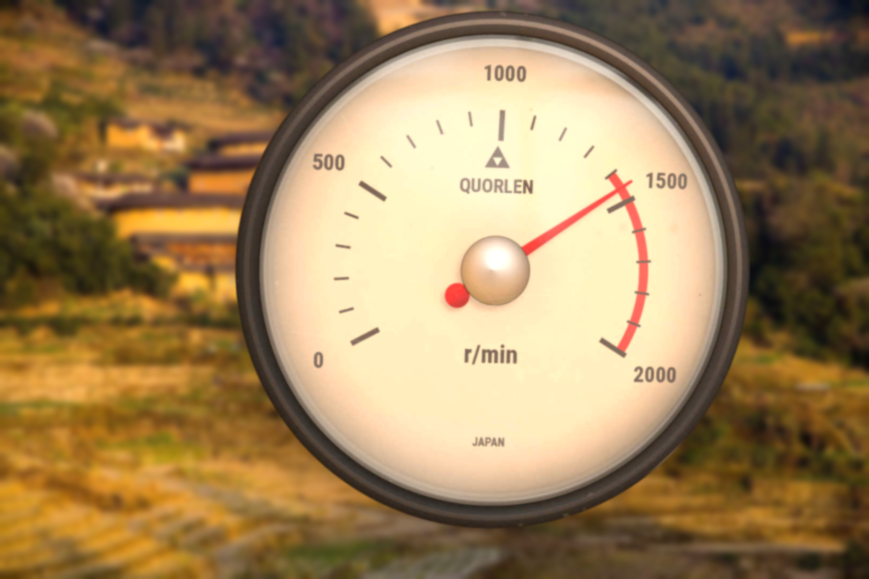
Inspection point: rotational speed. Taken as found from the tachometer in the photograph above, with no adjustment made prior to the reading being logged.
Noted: 1450 rpm
